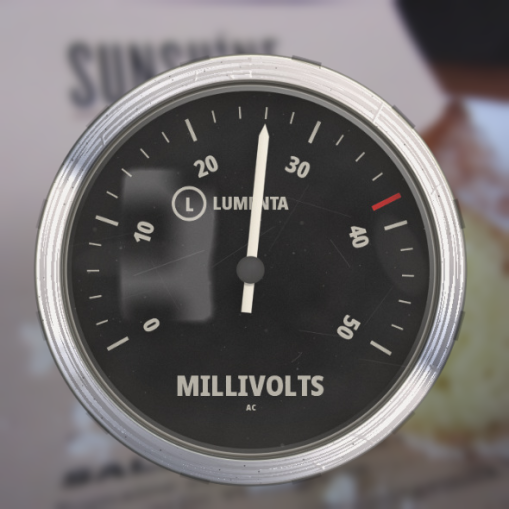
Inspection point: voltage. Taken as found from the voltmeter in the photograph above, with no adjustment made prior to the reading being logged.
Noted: 26 mV
